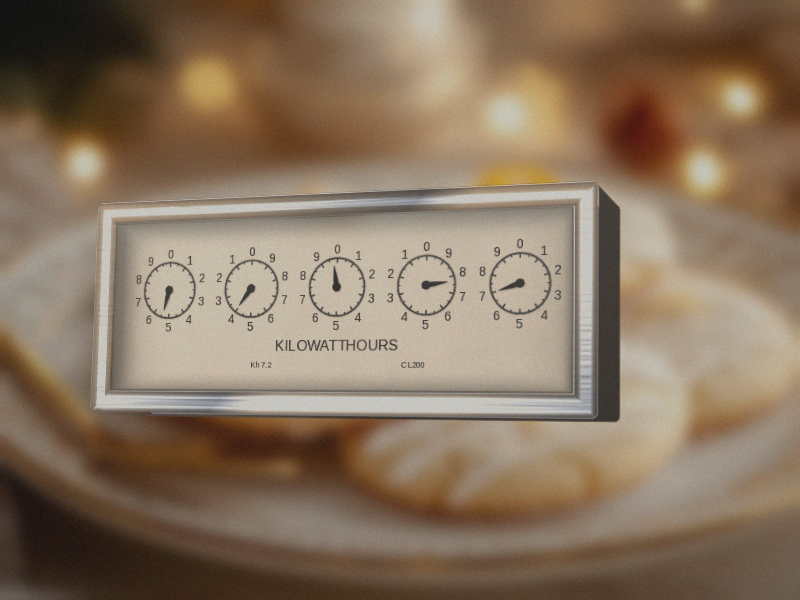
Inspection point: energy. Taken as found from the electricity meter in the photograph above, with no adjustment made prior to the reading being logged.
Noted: 53977 kWh
